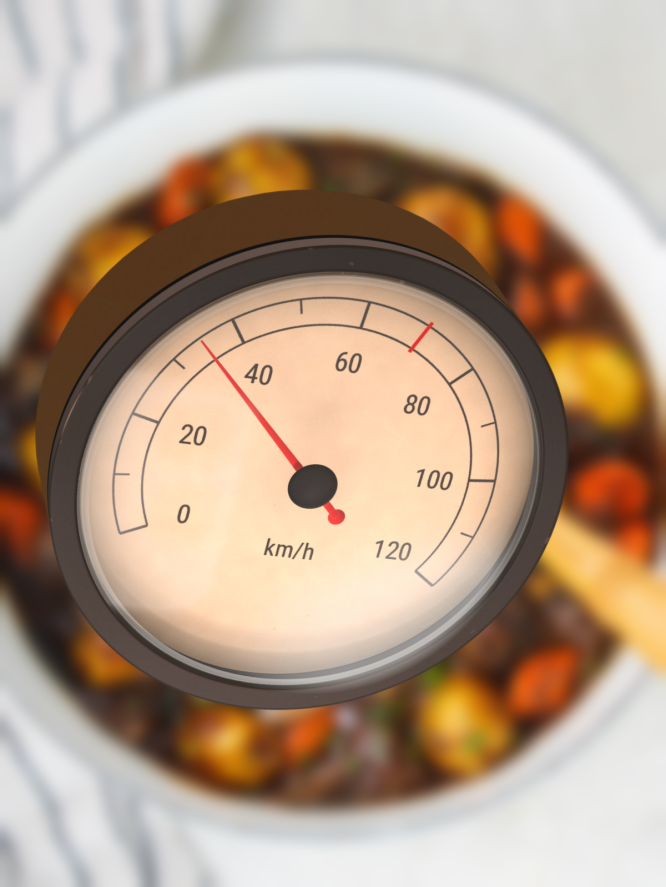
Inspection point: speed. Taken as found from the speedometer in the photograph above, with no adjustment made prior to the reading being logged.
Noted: 35 km/h
